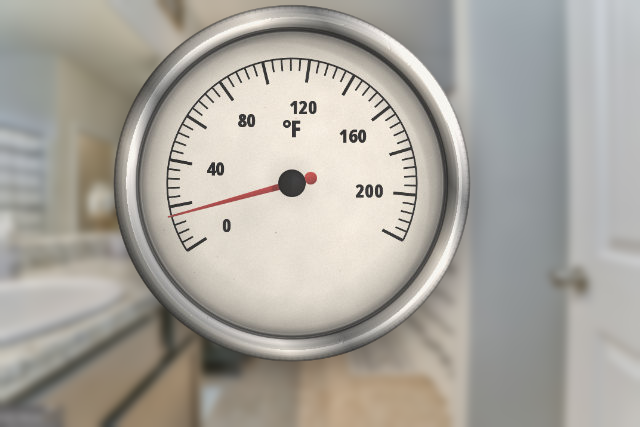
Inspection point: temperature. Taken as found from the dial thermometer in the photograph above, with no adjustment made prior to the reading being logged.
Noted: 16 °F
